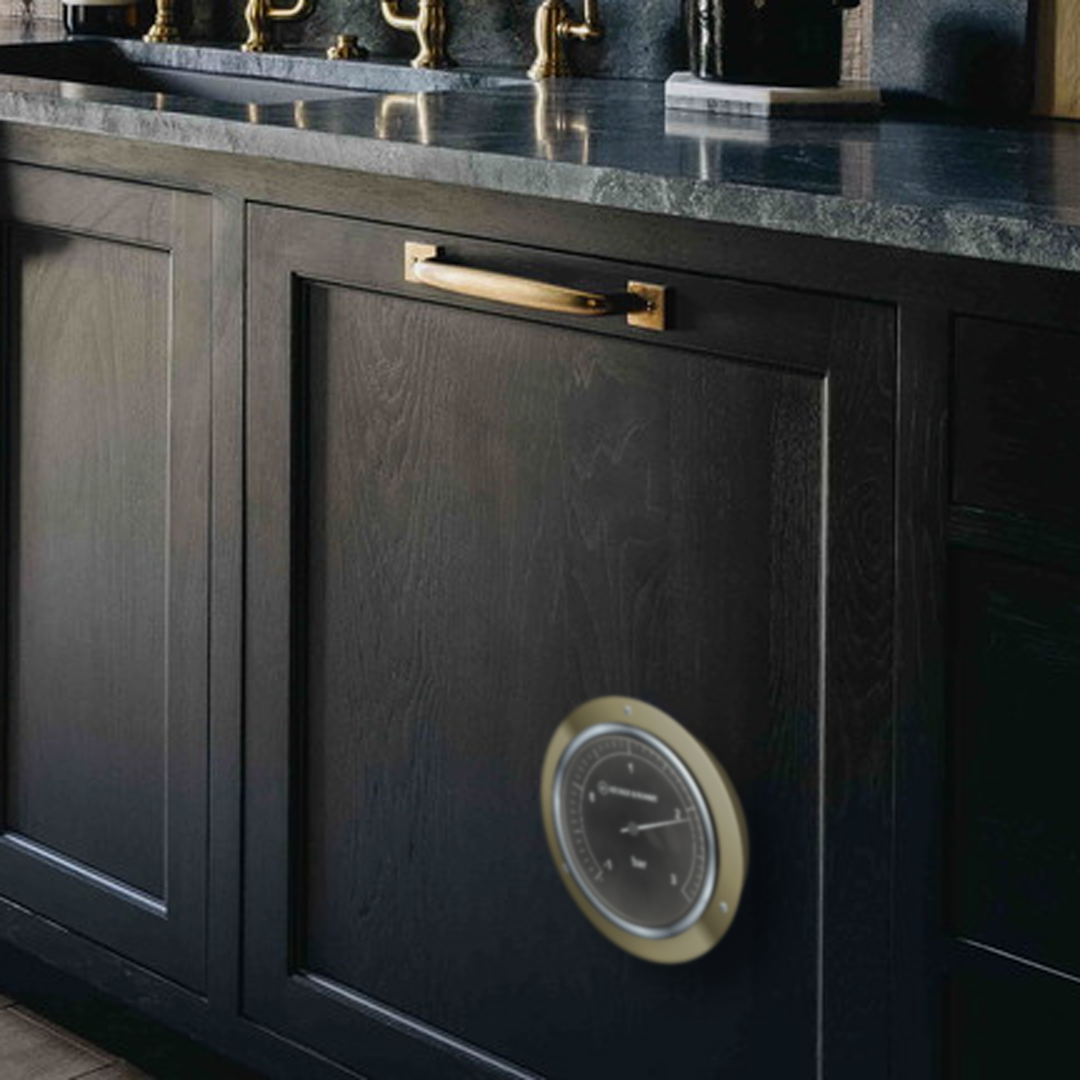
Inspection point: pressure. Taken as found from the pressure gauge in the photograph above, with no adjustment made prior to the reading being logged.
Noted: 2.1 bar
